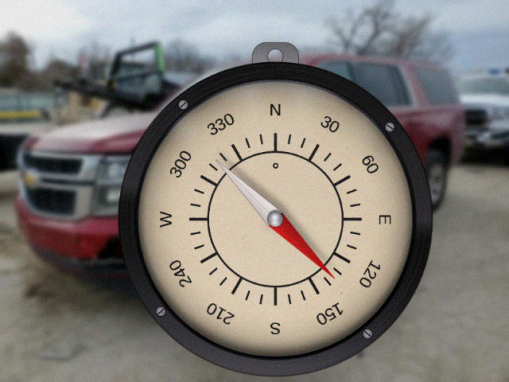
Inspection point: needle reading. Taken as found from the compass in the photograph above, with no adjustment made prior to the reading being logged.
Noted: 135 °
